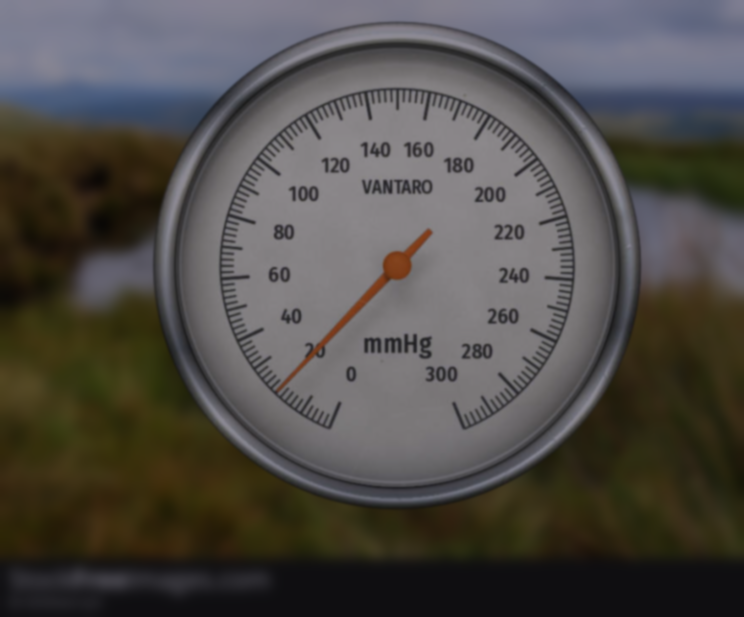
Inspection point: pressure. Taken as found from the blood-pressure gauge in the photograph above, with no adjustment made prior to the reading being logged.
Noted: 20 mmHg
